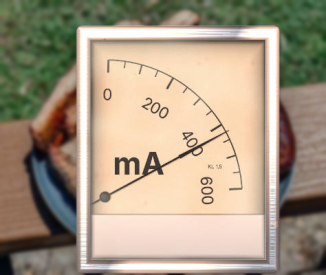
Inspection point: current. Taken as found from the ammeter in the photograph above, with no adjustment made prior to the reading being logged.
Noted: 425 mA
